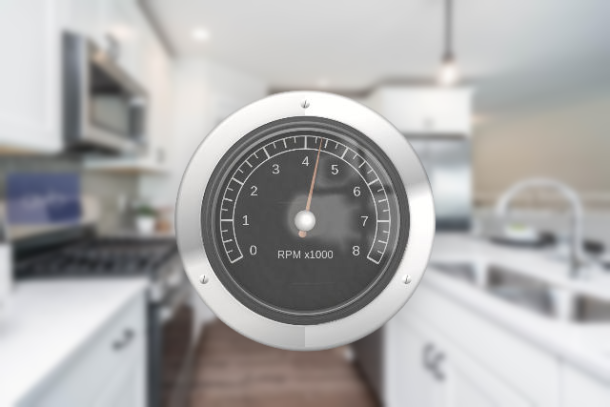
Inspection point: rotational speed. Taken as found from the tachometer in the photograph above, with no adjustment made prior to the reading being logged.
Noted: 4375 rpm
